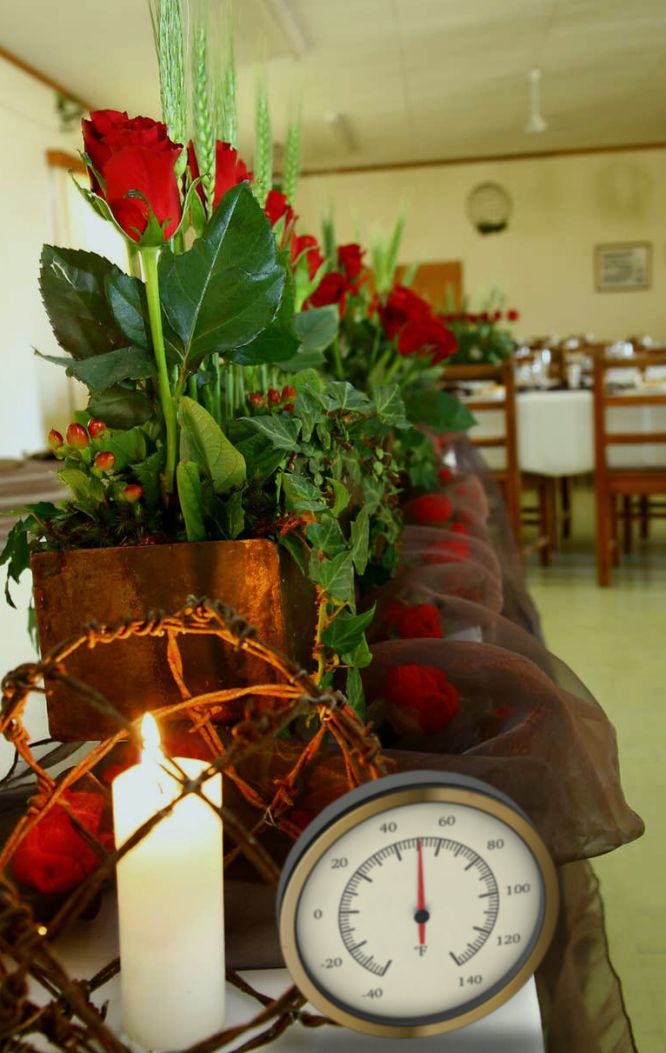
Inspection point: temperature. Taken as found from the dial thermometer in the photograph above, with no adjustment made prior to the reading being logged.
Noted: 50 °F
